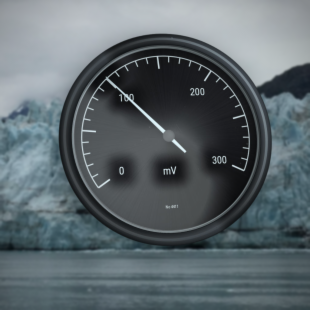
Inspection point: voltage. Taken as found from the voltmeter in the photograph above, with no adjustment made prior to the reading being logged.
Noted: 100 mV
